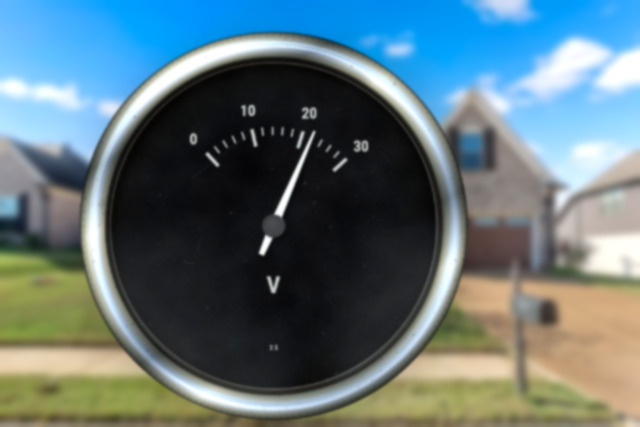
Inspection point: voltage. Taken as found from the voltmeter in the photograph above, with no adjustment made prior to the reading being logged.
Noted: 22 V
